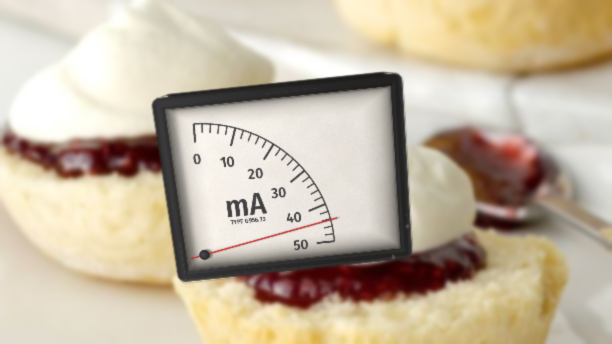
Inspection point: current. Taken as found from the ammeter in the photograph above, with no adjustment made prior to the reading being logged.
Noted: 44 mA
